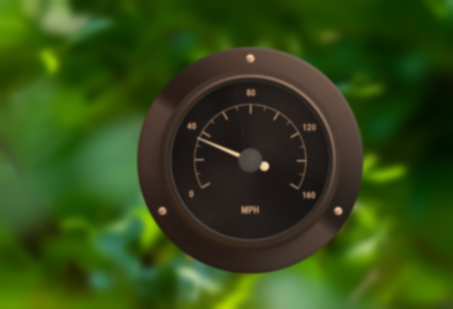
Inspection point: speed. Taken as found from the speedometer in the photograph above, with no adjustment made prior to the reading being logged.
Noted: 35 mph
